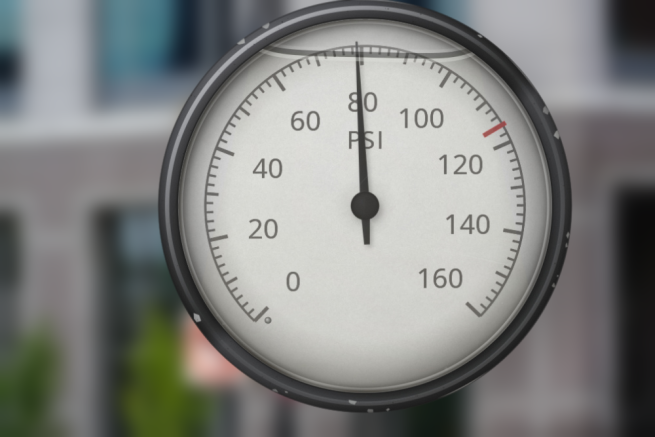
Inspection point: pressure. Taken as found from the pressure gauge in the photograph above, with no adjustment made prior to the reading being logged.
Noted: 79 psi
